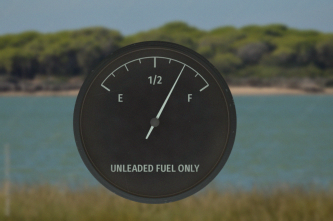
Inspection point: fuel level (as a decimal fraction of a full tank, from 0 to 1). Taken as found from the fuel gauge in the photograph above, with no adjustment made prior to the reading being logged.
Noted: 0.75
